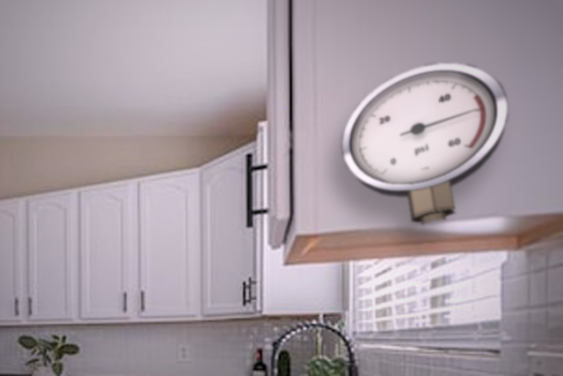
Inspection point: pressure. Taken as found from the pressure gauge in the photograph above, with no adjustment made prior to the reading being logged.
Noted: 50 psi
